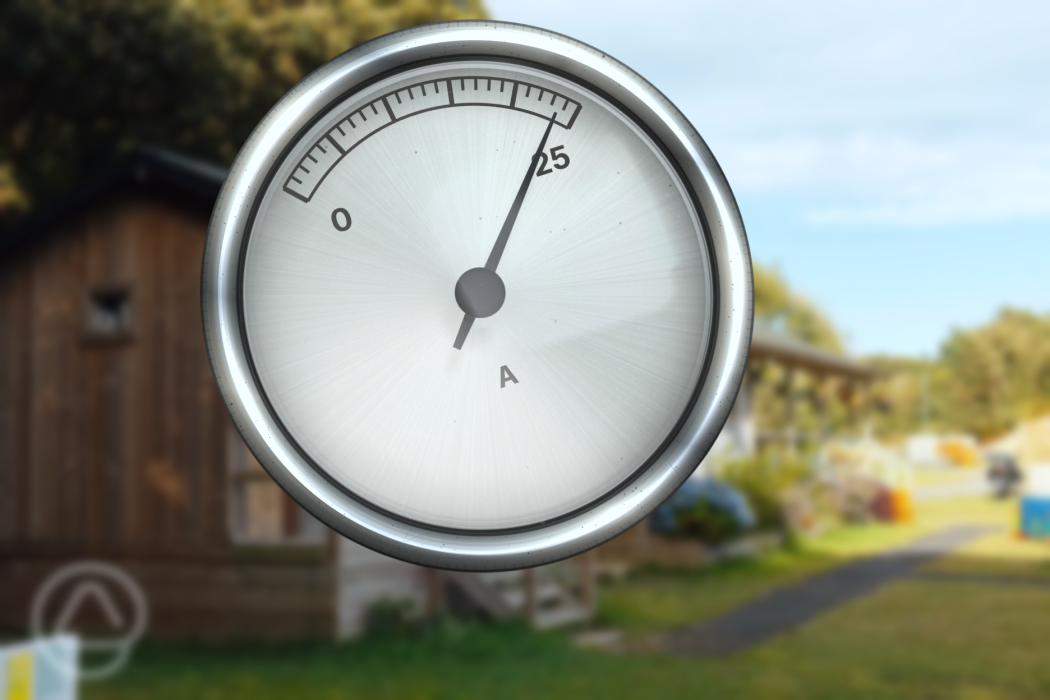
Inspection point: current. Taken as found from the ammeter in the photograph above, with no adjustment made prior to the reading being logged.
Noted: 23.5 A
